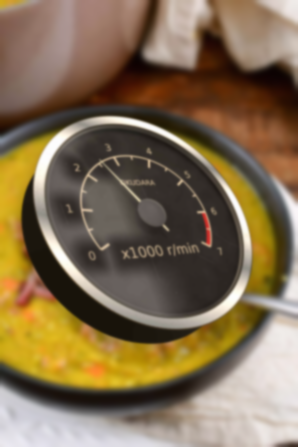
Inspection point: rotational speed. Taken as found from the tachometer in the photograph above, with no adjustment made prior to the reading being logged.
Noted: 2500 rpm
